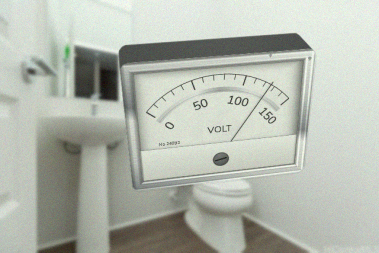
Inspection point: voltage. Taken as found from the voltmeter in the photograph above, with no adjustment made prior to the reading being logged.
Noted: 125 V
